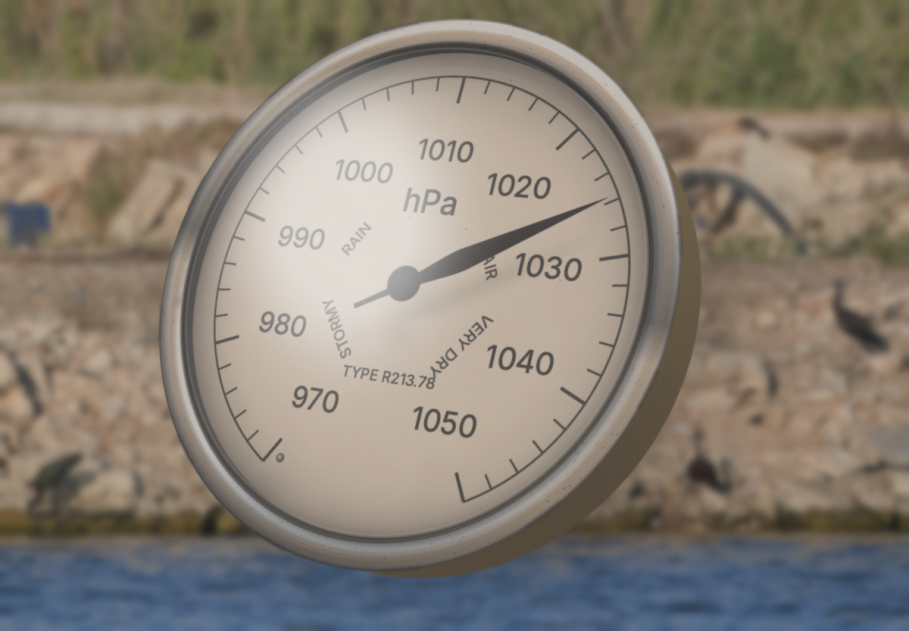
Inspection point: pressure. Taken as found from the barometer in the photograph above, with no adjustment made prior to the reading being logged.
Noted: 1026 hPa
